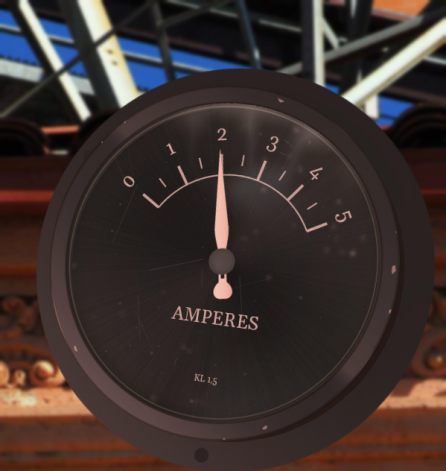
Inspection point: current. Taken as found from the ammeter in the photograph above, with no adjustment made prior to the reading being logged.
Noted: 2 A
